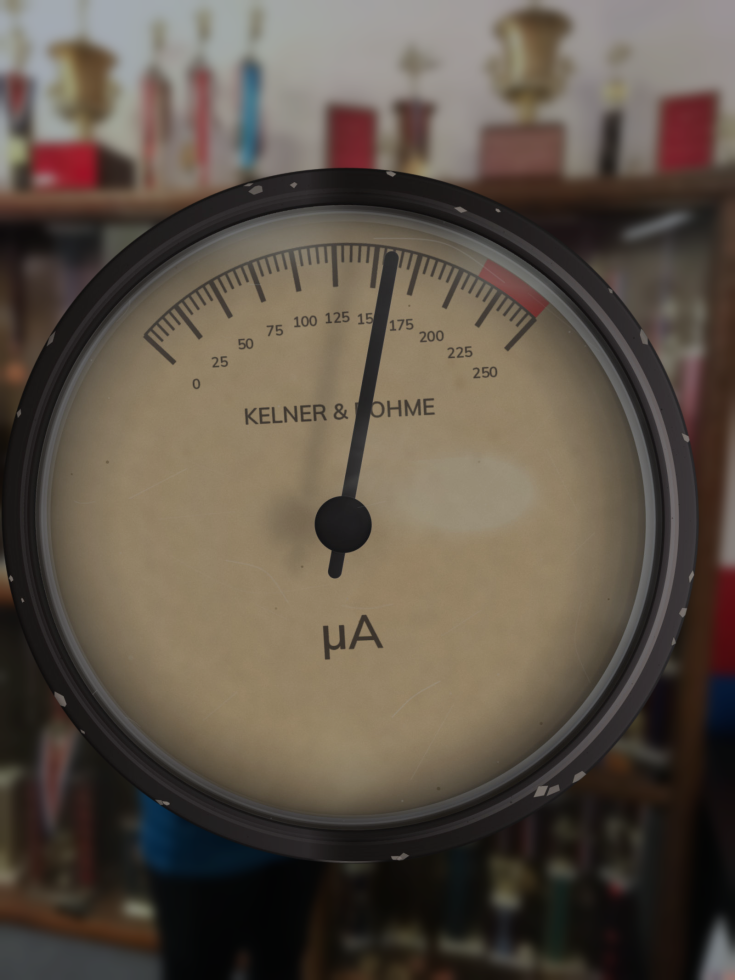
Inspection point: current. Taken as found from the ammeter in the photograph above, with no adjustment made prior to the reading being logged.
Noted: 160 µA
